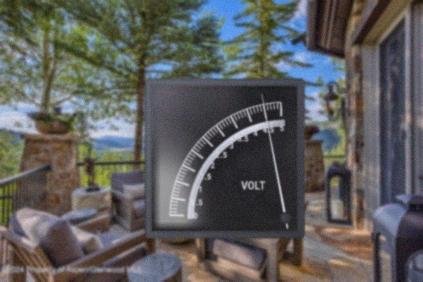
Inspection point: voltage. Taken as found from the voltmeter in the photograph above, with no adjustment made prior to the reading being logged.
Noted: 4.5 V
